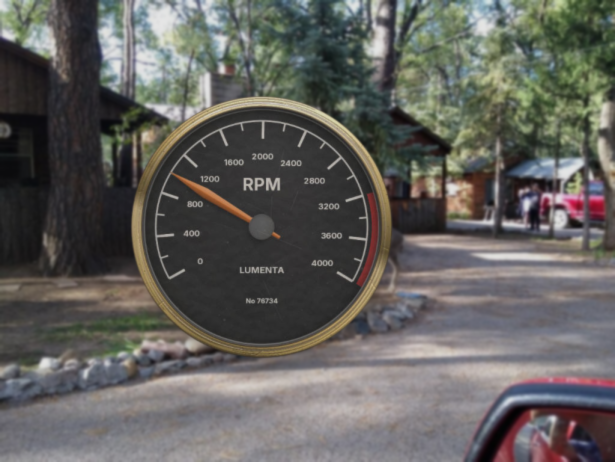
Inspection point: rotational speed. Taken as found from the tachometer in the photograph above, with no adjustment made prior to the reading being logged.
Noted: 1000 rpm
